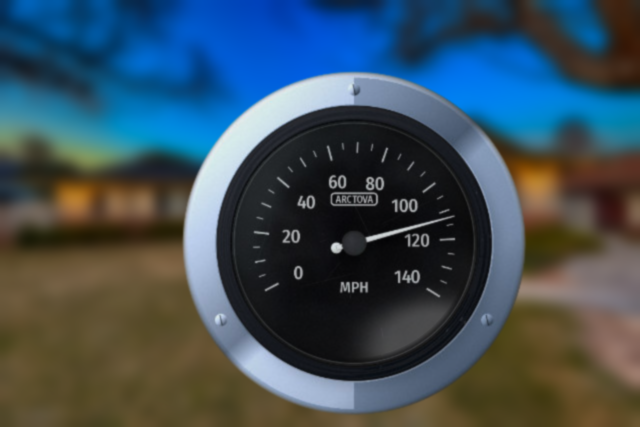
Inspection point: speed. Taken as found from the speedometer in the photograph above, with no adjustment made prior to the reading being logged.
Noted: 112.5 mph
